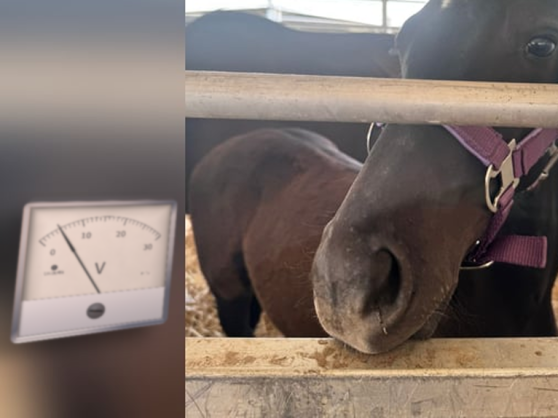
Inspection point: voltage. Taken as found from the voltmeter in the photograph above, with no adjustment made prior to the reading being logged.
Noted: 5 V
